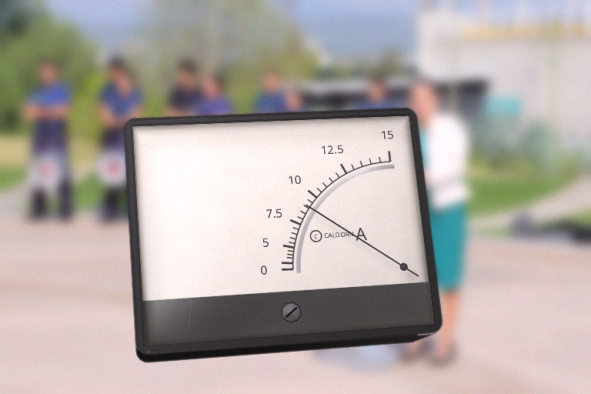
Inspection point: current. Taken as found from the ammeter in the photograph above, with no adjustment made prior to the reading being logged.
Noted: 9 A
